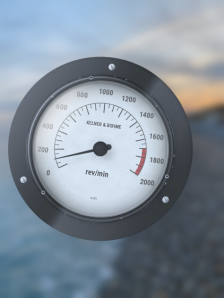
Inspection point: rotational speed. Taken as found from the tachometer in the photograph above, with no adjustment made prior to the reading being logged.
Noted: 100 rpm
